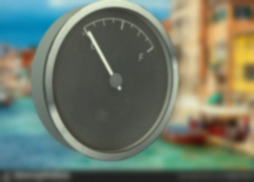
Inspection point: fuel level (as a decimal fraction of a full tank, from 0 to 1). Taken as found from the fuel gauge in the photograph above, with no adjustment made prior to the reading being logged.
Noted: 0
